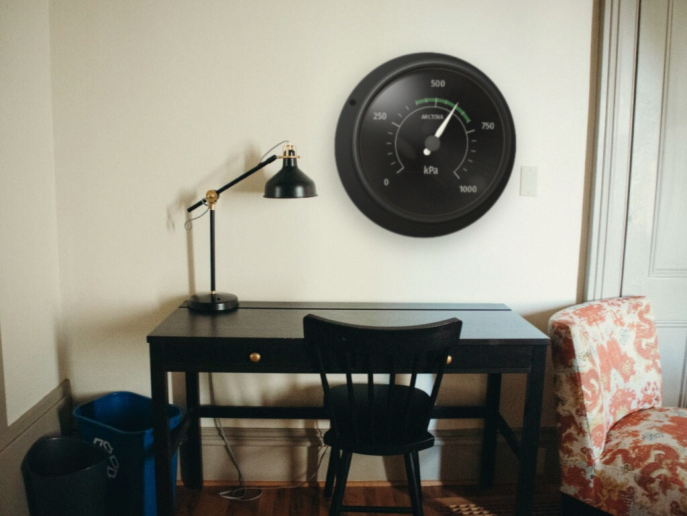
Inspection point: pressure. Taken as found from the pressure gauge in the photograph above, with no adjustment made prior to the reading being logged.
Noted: 600 kPa
